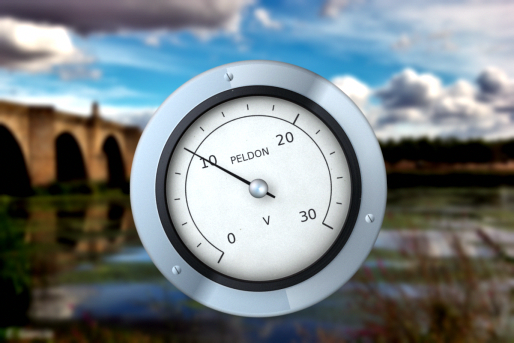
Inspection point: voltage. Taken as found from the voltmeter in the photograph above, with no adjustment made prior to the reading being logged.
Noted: 10 V
